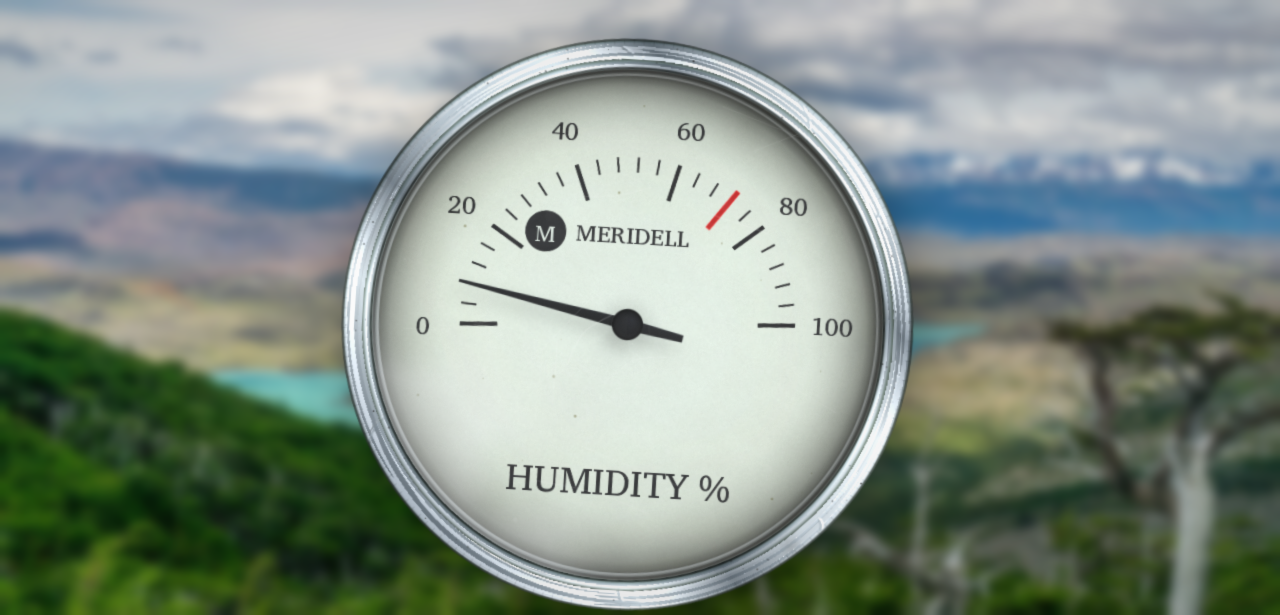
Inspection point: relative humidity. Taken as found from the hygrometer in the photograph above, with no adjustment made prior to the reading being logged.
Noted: 8 %
